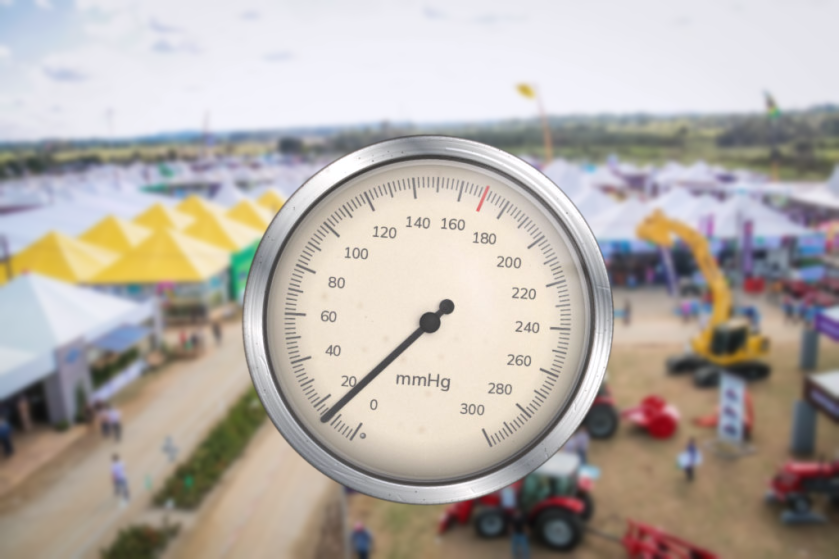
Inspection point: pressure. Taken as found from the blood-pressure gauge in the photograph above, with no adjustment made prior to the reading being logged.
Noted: 14 mmHg
